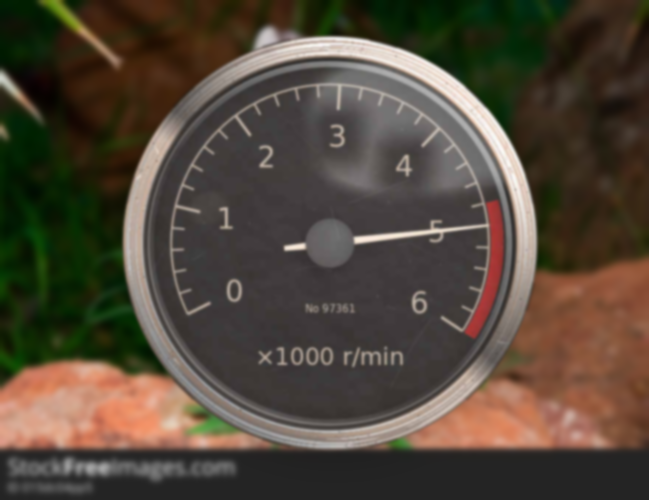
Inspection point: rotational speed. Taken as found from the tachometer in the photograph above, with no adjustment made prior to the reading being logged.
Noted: 5000 rpm
